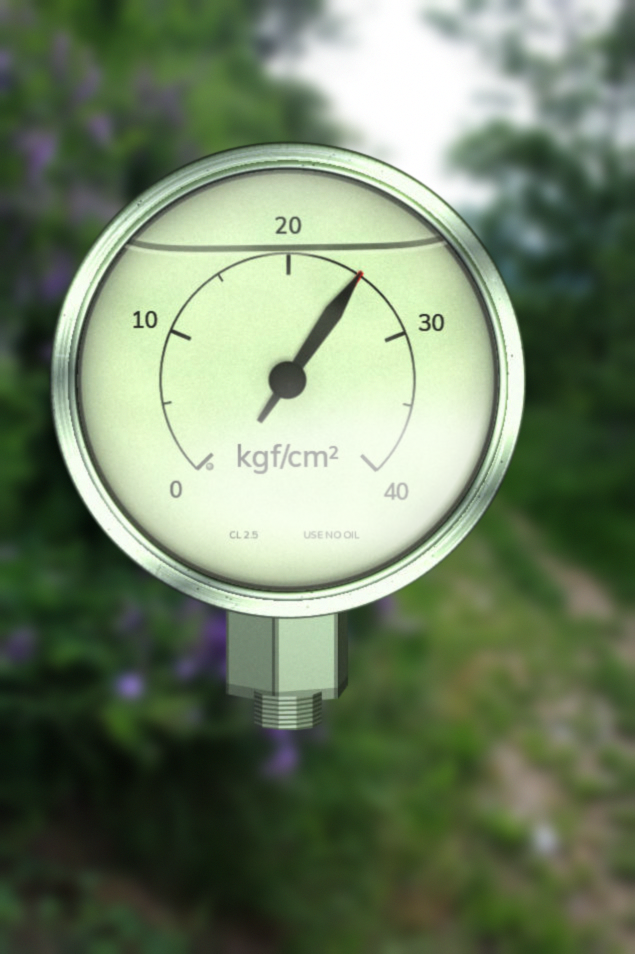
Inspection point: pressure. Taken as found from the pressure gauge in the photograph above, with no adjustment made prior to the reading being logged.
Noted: 25 kg/cm²
